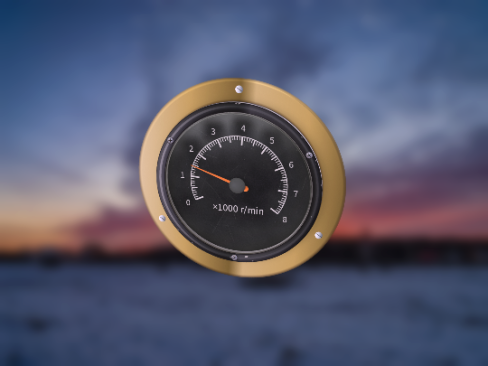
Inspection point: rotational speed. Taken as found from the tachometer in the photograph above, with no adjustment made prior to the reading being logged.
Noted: 1500 rpm
